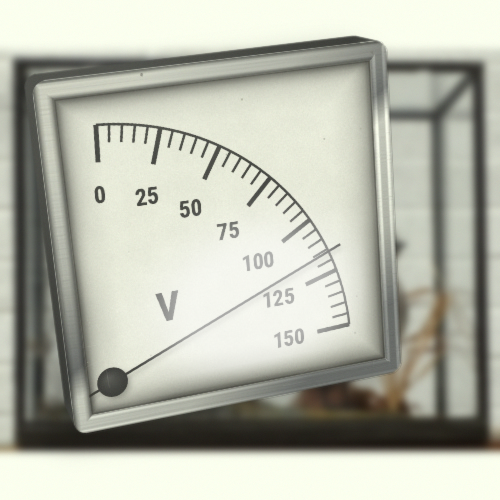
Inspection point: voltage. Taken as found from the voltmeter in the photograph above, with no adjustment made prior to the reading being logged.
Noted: 115 V
